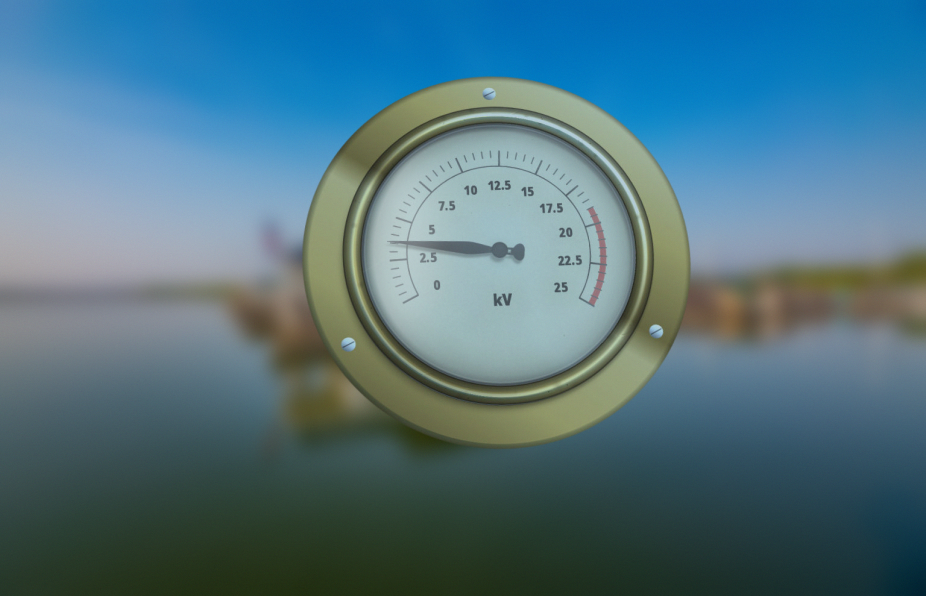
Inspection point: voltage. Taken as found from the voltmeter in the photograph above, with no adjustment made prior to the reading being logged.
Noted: 3.5 kV
